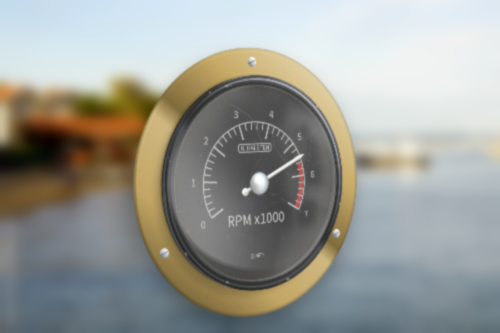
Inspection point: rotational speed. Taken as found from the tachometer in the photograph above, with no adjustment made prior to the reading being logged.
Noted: 5400 rpm
